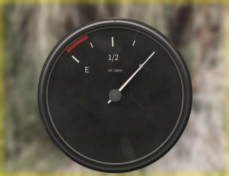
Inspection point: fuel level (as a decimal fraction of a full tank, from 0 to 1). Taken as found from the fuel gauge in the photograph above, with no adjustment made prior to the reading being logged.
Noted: 1
